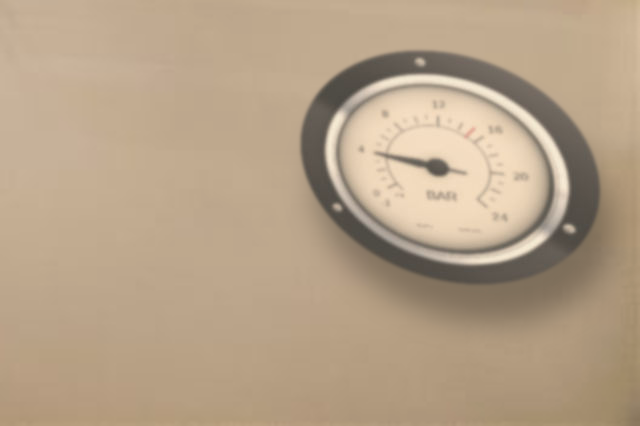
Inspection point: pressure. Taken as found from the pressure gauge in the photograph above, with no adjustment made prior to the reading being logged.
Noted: 4 bar
